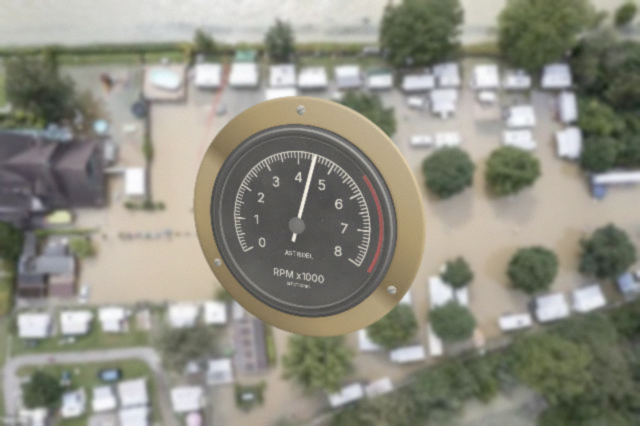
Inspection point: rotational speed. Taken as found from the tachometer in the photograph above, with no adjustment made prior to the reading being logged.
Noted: 4500 rpm
